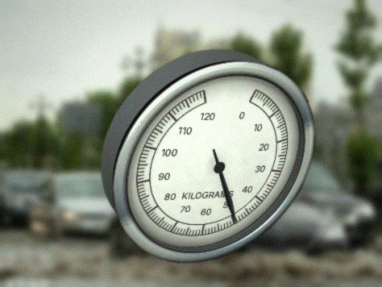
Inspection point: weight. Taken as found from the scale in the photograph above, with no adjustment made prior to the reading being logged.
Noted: 50 kg
